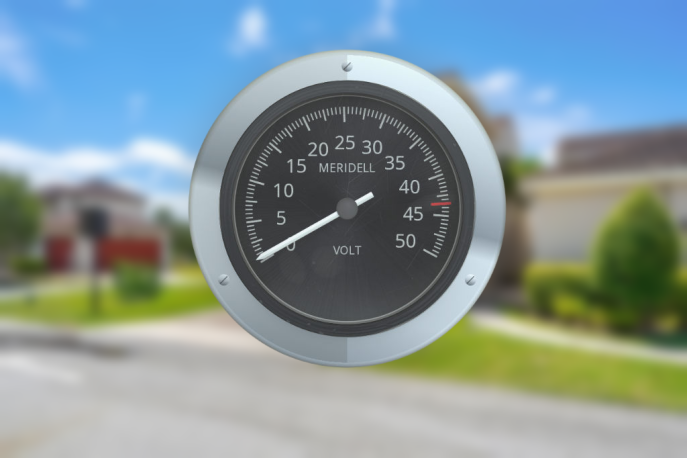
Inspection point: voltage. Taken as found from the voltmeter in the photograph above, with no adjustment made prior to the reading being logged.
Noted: 0.5 V
